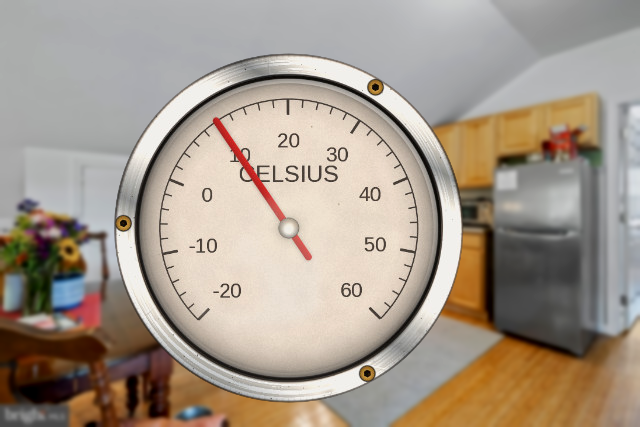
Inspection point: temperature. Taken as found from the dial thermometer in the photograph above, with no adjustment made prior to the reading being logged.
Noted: 10 °C
